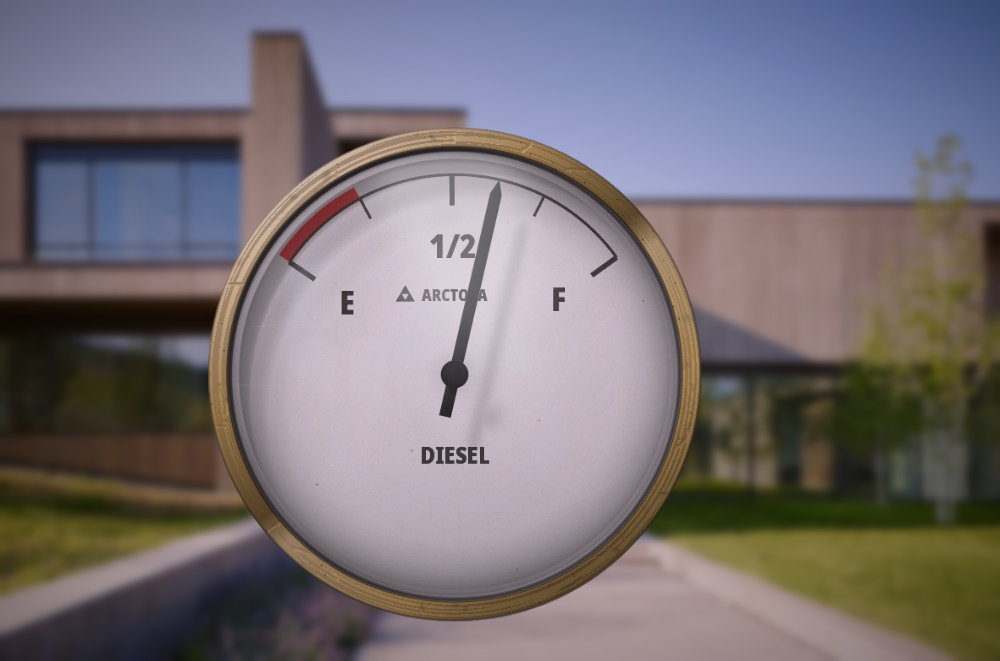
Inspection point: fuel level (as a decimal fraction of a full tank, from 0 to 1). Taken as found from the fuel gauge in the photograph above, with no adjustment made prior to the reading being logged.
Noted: 0.625
